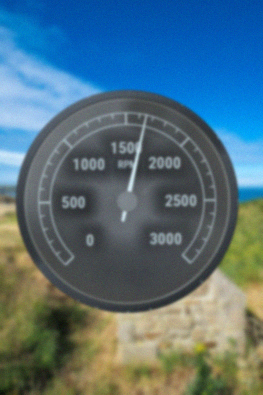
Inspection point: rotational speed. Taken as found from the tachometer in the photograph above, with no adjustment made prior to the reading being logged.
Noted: 1650 rpm
